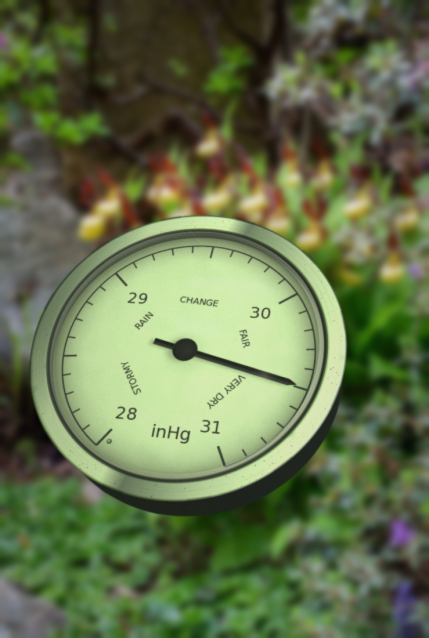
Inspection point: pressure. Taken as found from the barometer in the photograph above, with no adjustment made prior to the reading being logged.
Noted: 30.5 inHg
